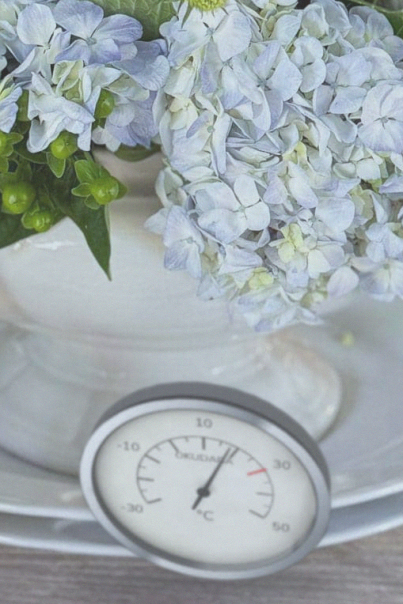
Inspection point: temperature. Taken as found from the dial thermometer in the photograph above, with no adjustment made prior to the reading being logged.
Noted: 17.5 °C
